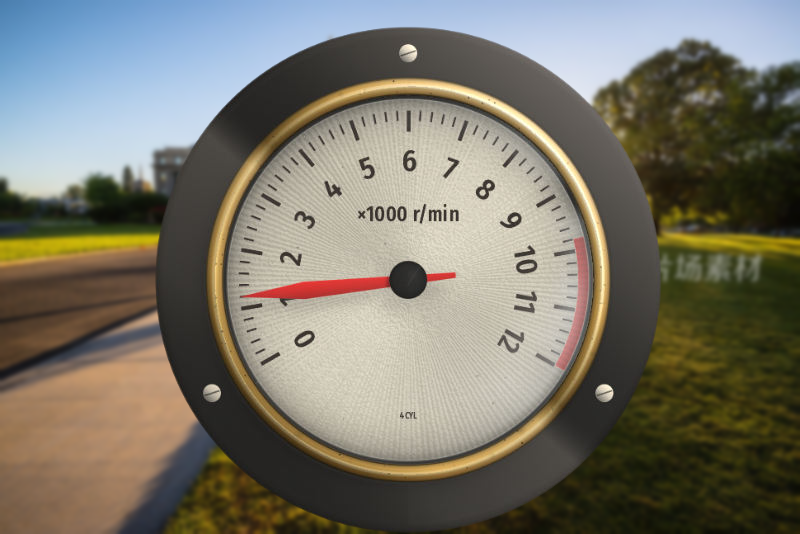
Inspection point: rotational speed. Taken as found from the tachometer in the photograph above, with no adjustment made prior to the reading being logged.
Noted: 1200 rpm
